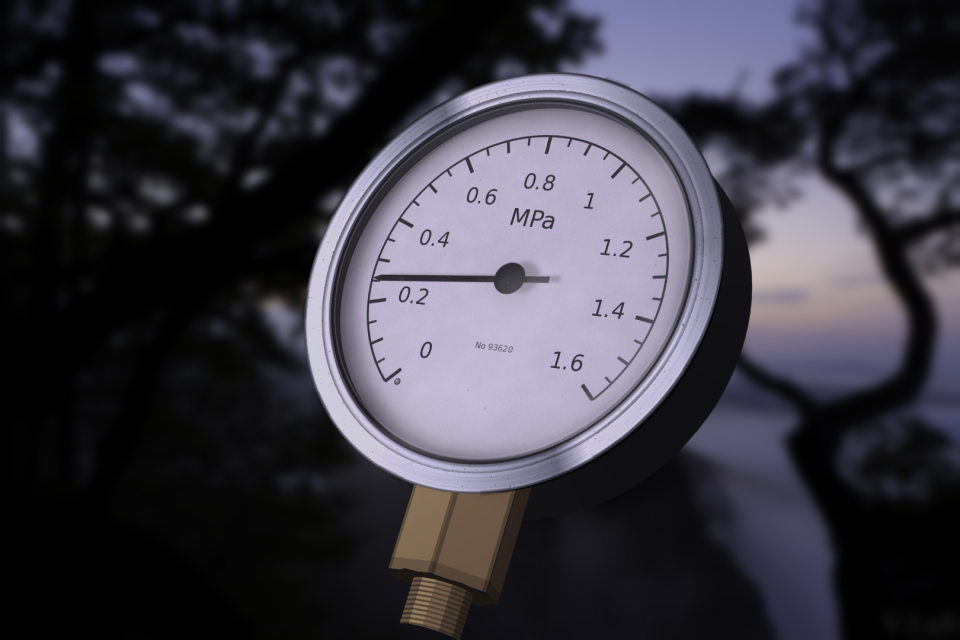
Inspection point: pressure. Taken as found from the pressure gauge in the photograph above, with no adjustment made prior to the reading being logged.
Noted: 0.25 MPa
